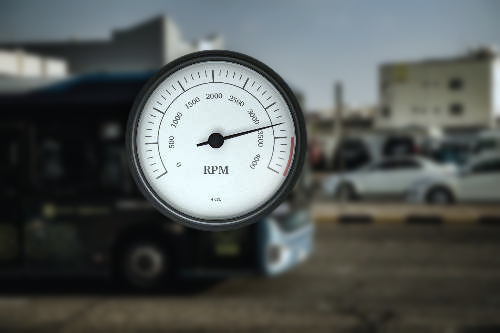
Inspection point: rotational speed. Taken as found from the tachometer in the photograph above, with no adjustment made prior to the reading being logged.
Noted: 3300 rpm
